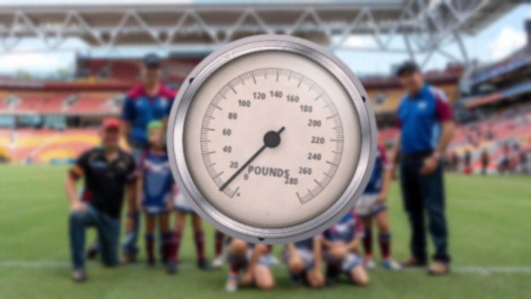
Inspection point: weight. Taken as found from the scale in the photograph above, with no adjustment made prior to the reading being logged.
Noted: 10 lb
